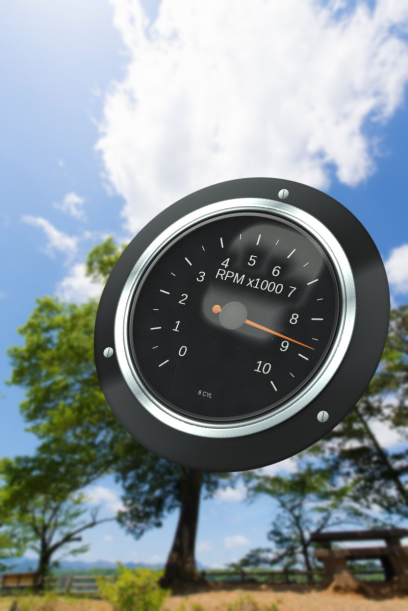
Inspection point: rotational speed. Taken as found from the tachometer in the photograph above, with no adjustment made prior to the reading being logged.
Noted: 8750 rpm
